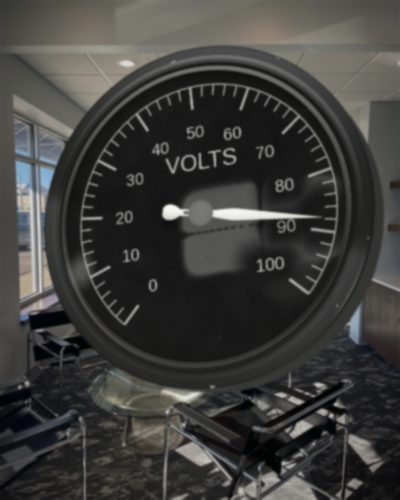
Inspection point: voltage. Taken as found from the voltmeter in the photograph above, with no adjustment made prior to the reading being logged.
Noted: 88 V
